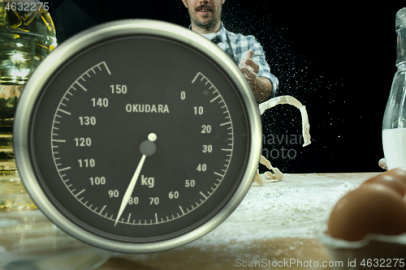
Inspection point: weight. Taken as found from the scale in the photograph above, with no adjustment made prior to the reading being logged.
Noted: 84 kg
